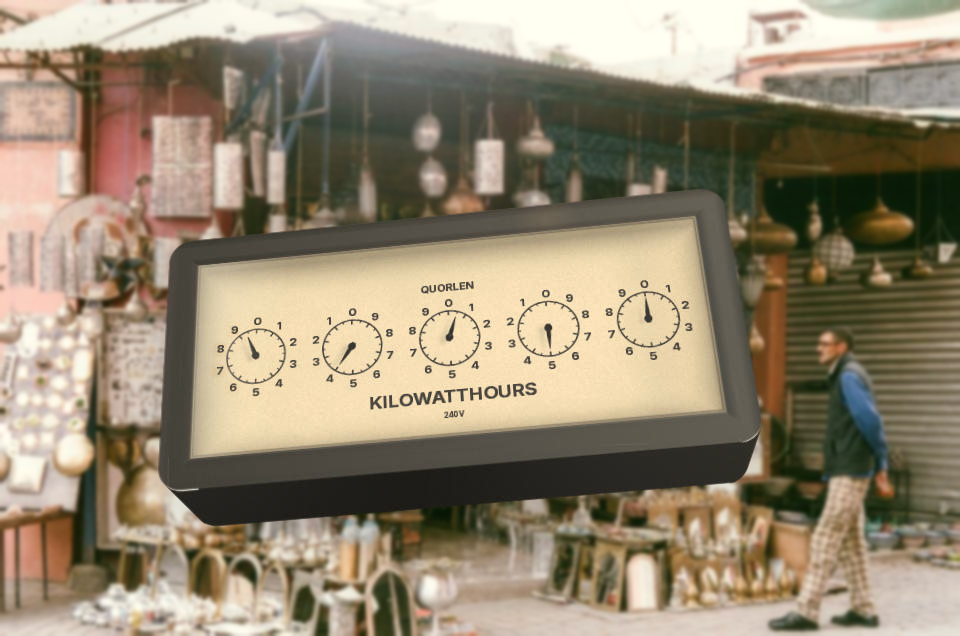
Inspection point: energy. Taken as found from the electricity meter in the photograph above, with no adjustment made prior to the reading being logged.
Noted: 94050 kWh
